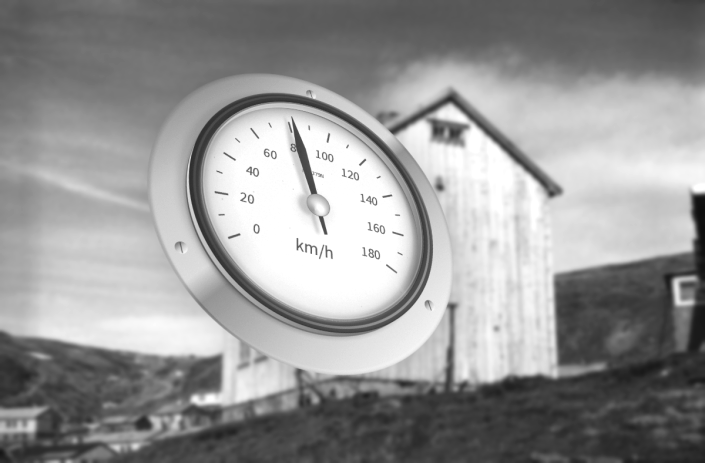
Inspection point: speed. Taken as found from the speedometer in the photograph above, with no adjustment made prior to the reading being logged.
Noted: 80 km/h
